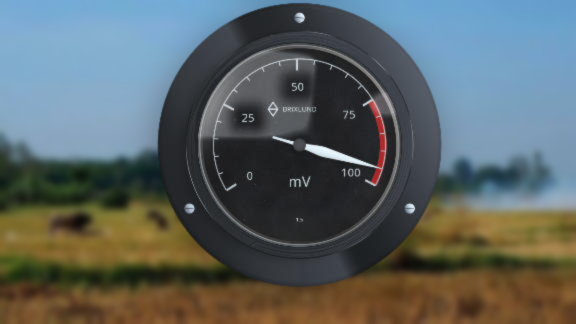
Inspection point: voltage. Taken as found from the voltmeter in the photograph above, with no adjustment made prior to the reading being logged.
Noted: 95 mV
